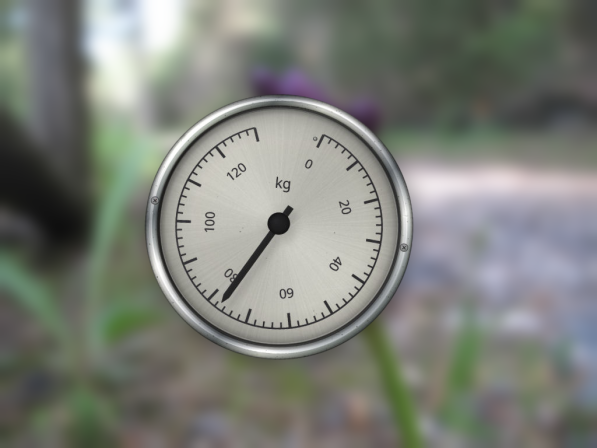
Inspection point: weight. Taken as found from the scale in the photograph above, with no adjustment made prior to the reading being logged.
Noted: 77 kg
